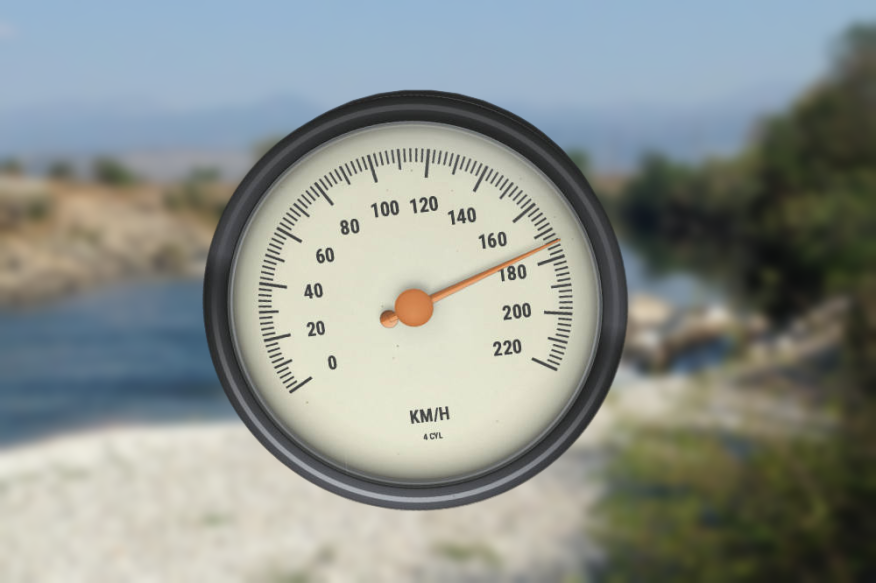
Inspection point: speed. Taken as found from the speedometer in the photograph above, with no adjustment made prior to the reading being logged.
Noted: 174 km/h
